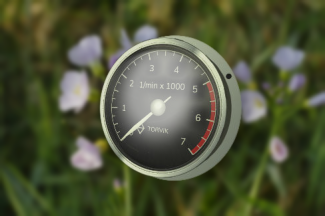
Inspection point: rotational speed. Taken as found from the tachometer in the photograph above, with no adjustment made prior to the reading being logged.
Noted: 0 rpm
